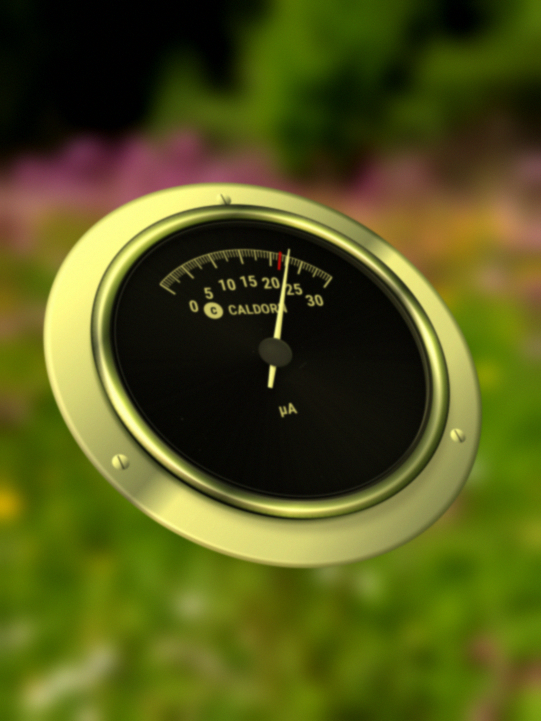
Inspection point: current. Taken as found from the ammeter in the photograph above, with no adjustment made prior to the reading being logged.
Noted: 22.5 µA
